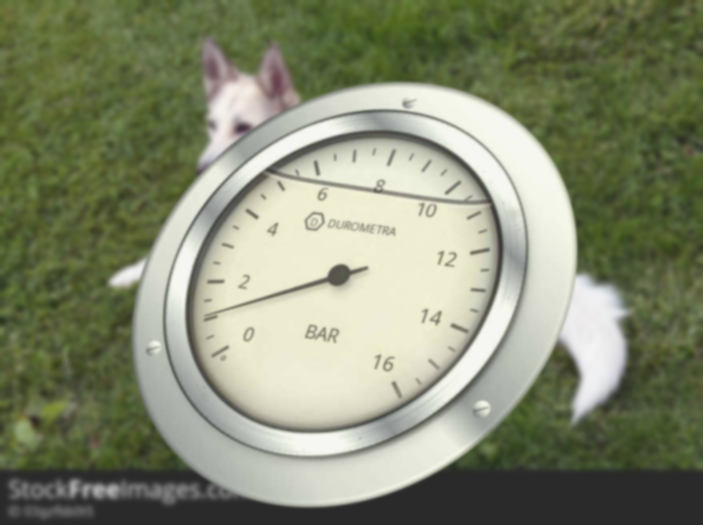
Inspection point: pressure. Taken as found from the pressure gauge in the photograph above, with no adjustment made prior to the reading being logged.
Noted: 1 bar
